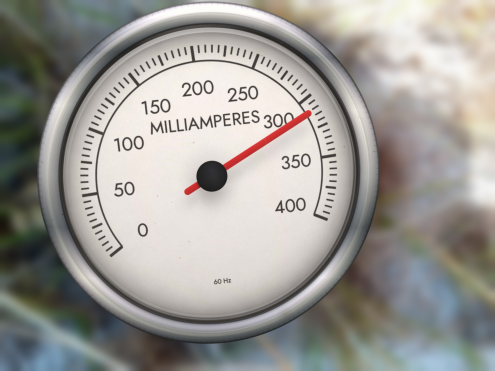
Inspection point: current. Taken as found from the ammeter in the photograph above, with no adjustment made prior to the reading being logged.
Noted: 310 mA
